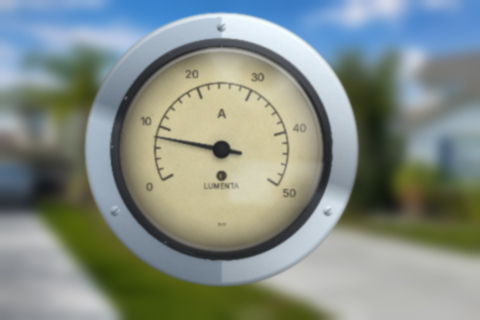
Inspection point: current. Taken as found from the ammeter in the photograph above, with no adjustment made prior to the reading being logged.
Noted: 8 A
